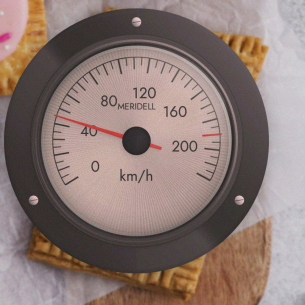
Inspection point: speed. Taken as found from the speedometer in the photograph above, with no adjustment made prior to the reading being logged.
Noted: 45 km/h
